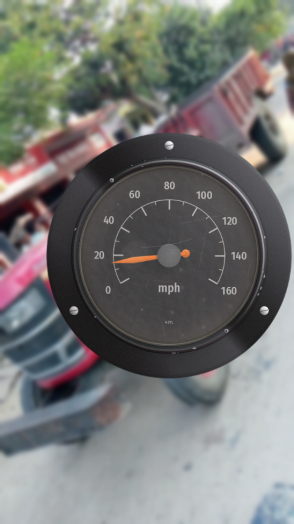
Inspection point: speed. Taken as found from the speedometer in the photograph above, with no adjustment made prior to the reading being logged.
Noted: 15 mph
